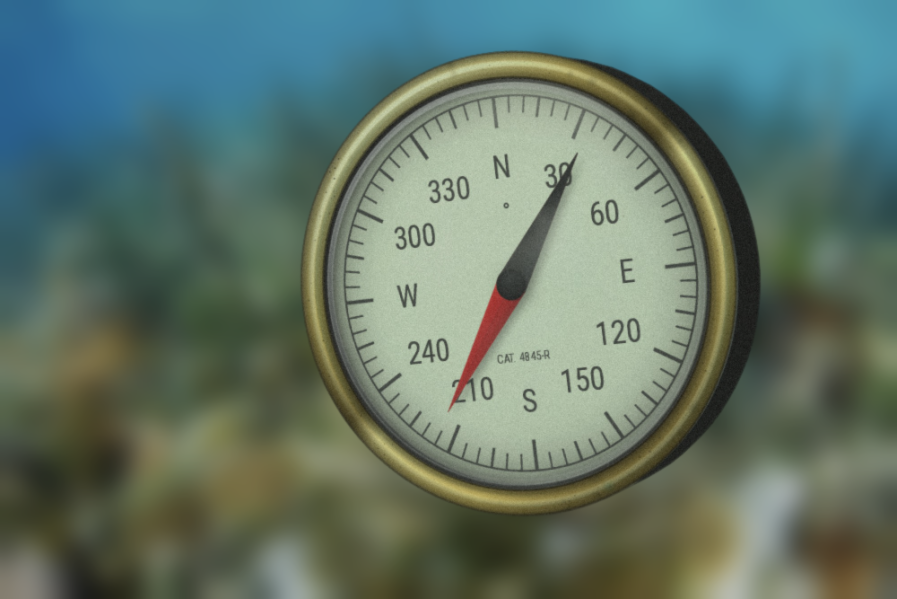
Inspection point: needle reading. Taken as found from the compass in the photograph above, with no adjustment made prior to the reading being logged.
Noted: 215 °
